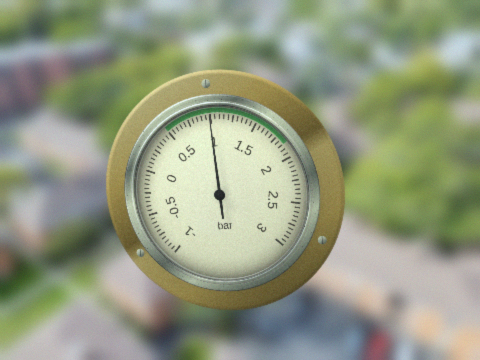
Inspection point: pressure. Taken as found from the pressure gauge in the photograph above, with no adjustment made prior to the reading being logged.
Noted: 1 bar
